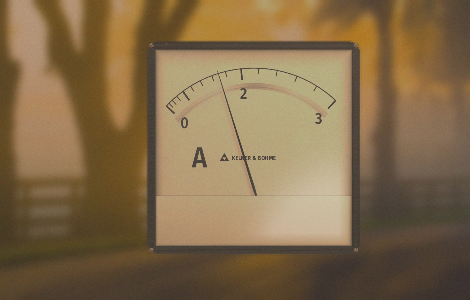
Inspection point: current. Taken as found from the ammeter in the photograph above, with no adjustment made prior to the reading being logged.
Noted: 1.7 A
